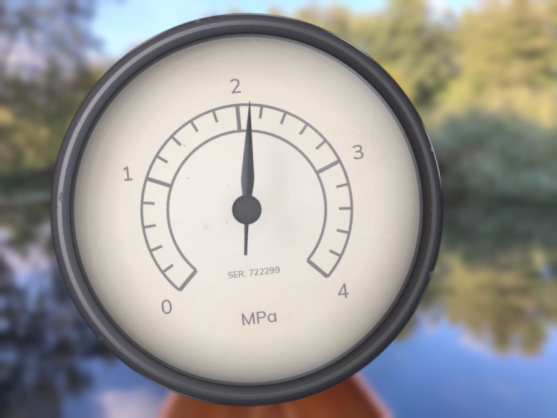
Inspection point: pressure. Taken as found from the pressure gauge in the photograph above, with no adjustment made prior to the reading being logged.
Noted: 2.1 MPa
